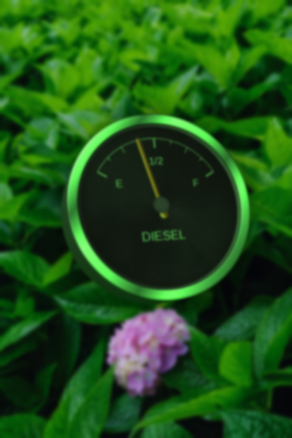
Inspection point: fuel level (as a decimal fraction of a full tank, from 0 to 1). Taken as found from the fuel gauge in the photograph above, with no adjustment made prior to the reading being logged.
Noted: 0.375
